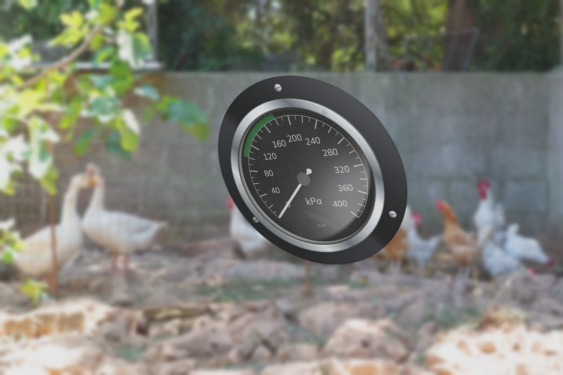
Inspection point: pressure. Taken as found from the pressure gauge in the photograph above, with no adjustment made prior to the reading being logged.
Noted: 0 kPa
